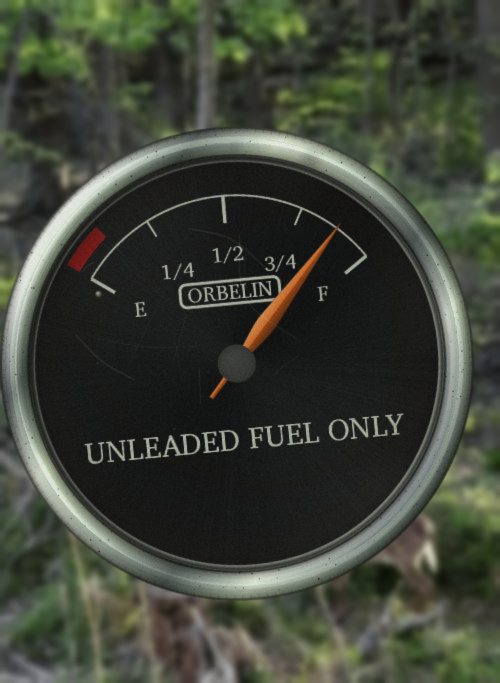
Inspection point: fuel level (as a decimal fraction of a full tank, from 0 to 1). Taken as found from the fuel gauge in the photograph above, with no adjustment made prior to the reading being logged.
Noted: 0.875
